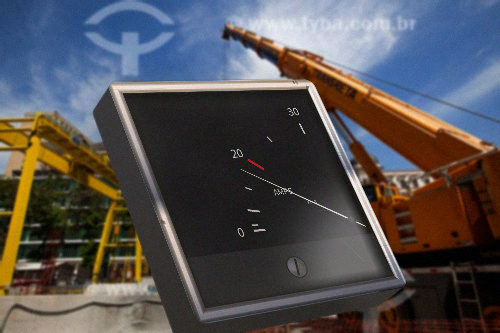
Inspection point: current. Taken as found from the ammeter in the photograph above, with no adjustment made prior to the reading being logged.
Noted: 17.5 A
